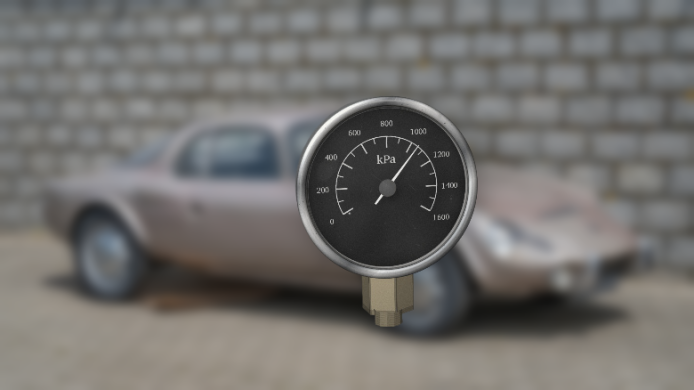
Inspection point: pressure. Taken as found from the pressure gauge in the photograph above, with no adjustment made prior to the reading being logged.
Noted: 1050 kPa
